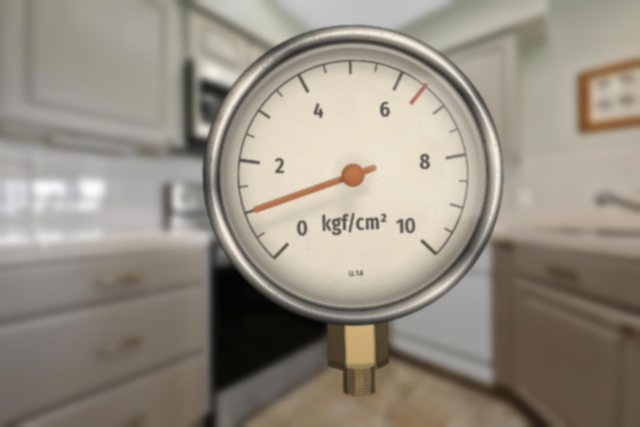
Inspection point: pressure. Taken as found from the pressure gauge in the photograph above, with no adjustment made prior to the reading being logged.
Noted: 1 kg/cm²
